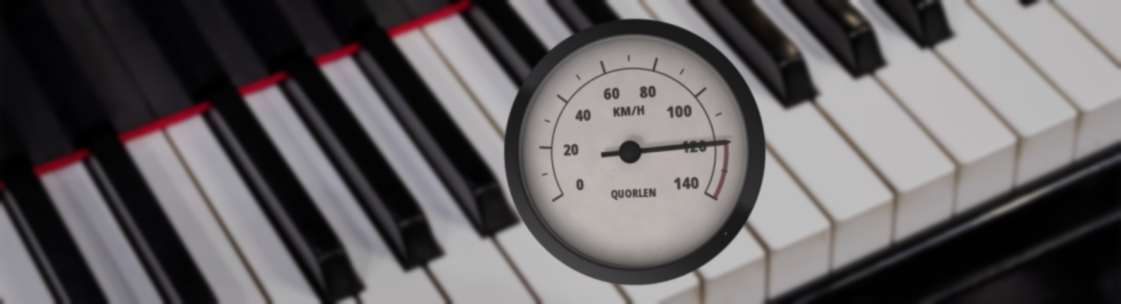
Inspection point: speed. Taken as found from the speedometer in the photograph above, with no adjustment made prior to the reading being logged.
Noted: 120 km/h
